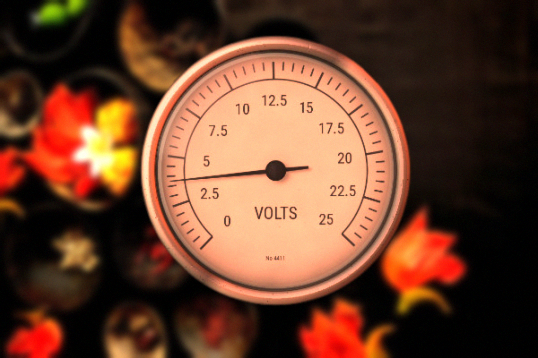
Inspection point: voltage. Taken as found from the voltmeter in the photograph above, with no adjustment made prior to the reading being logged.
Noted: 3.75 V
